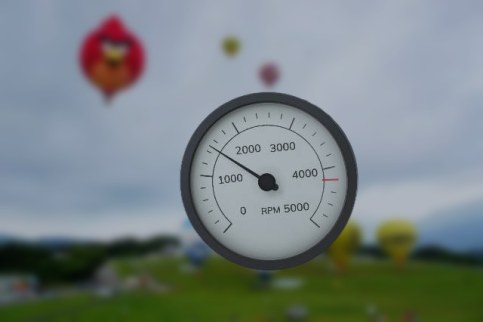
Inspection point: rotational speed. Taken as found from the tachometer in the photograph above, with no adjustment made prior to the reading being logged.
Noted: 1500 rpm
